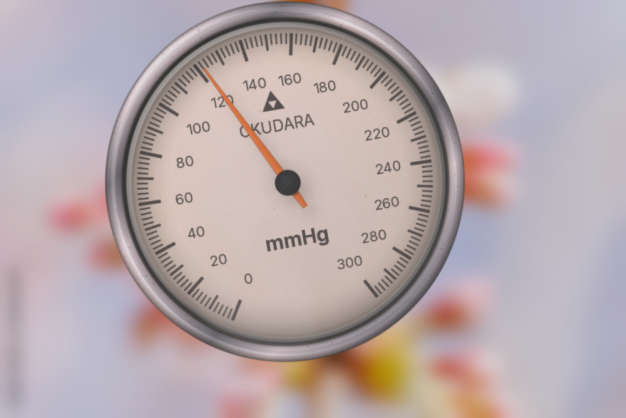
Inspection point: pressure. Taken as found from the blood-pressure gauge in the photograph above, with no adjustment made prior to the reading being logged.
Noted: 122 mmHg
